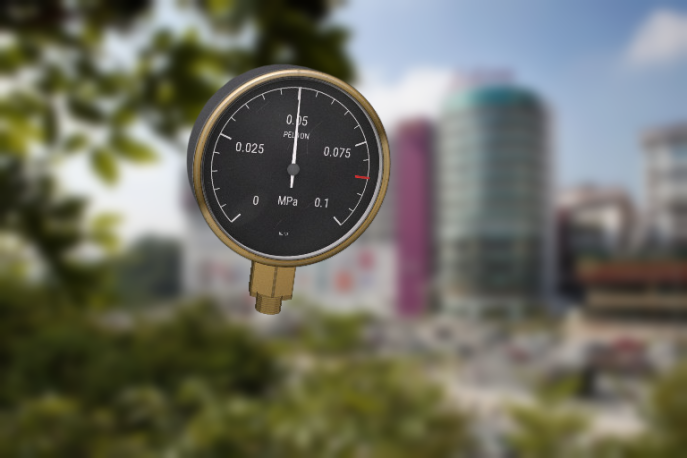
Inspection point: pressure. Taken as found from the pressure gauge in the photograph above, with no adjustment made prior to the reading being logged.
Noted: 0.05 MPa
